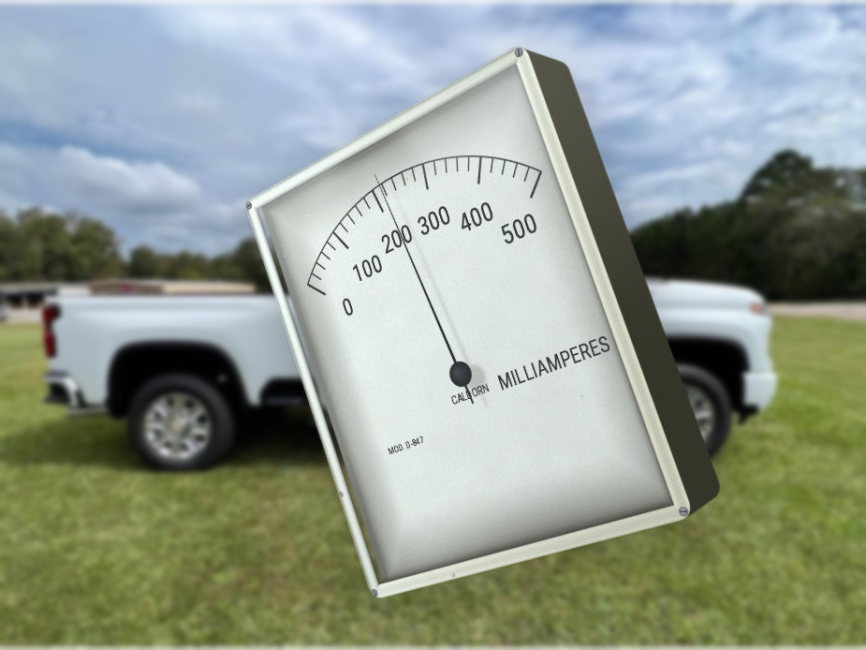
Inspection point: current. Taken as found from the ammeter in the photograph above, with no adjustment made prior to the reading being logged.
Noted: 220 mA
